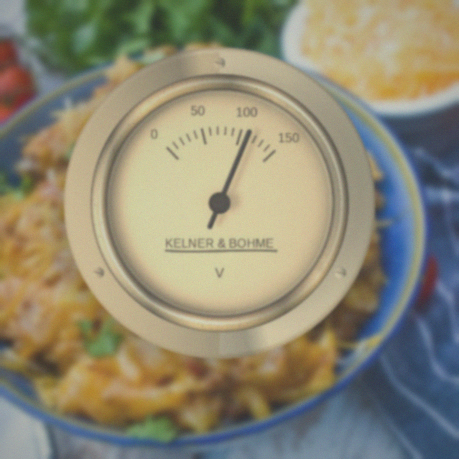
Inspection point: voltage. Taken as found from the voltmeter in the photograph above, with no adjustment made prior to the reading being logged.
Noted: 110 V
